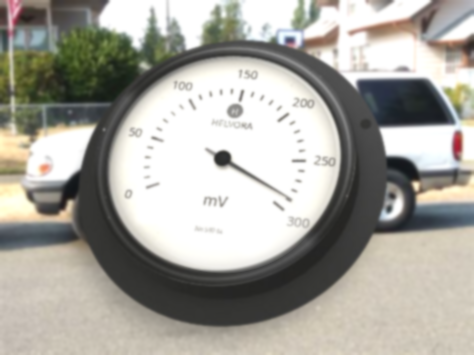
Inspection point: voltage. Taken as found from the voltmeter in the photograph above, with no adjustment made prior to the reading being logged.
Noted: 290 mV
